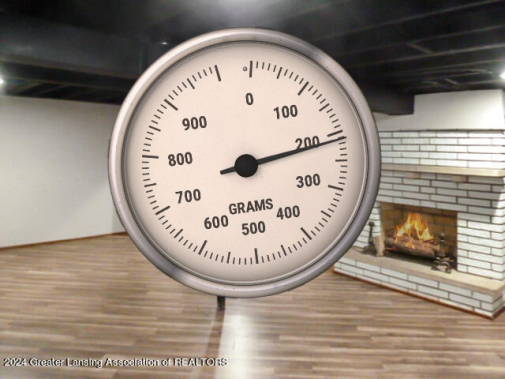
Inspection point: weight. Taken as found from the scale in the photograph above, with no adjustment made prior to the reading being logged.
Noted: 210 g
